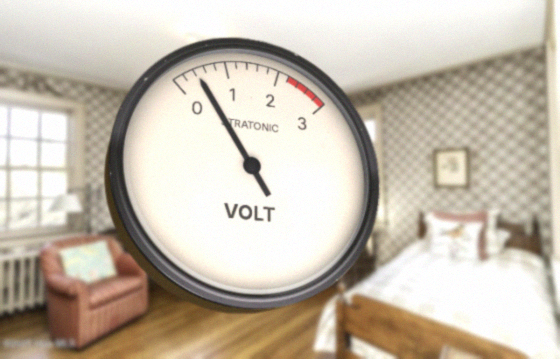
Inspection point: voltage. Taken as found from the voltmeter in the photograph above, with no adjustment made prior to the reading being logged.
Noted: 0.4 V
